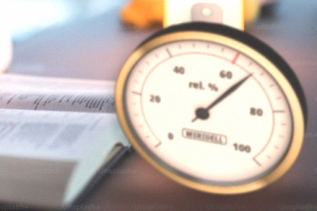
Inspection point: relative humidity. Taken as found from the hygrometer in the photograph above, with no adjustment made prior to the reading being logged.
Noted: 66 %
